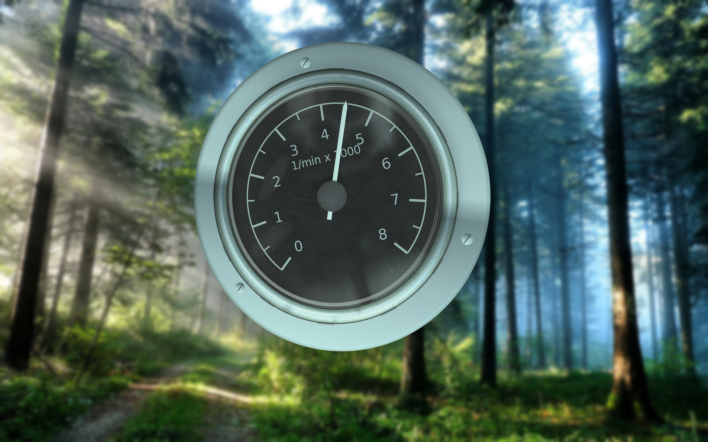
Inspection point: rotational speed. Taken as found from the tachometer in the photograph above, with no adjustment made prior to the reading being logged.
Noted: 4500 rpm
